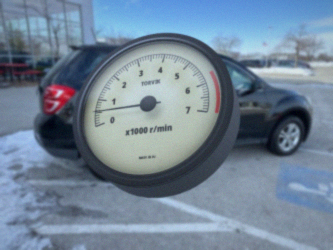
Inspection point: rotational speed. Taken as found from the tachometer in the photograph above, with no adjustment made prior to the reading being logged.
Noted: 500 rpm
